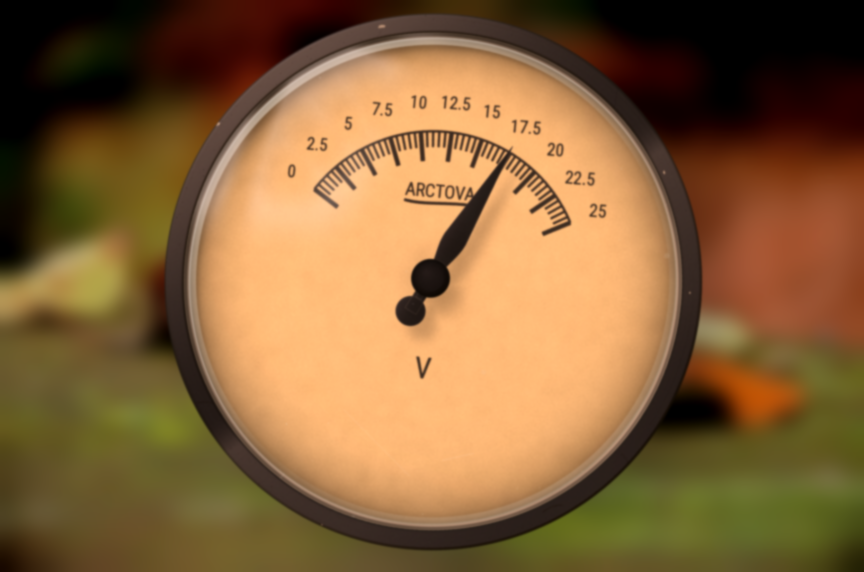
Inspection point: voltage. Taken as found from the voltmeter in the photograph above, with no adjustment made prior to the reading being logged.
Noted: 17.5 V
